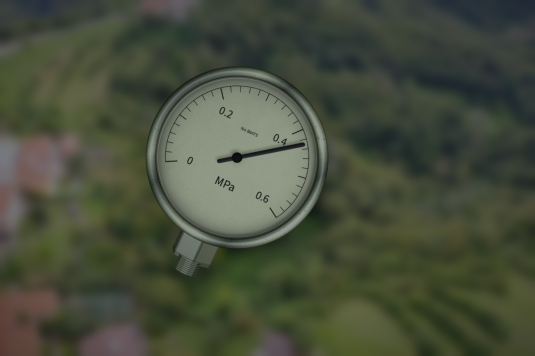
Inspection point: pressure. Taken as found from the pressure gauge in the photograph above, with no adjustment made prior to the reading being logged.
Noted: 0.43 MPa
